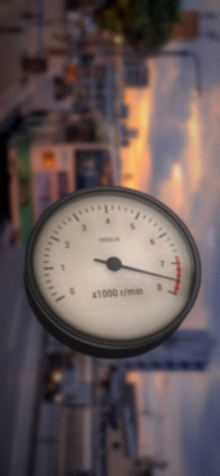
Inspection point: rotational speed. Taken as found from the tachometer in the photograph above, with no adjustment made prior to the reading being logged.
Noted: 7600 rpm
